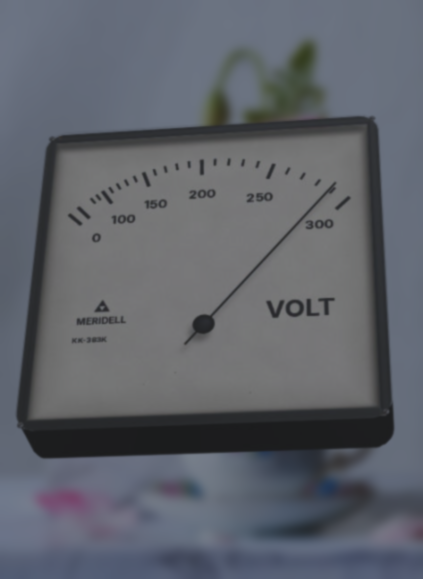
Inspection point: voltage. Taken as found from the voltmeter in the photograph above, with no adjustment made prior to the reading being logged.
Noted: 290 V
